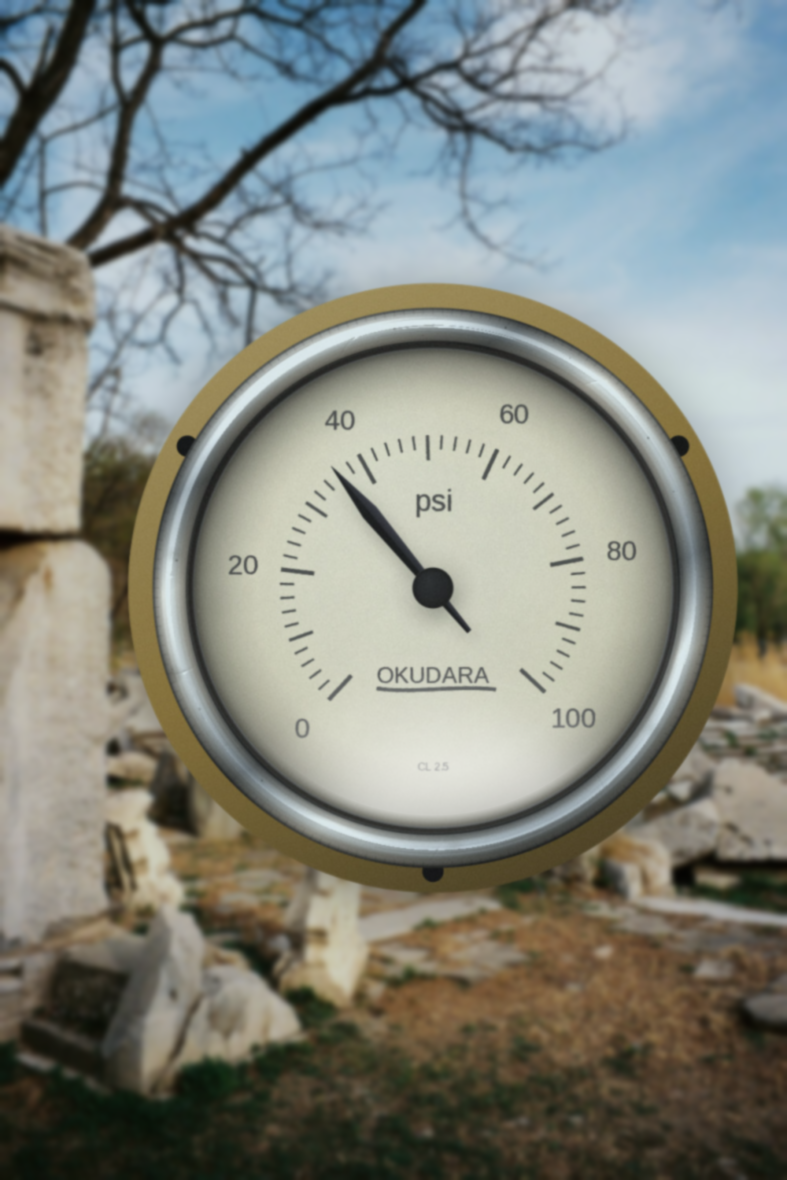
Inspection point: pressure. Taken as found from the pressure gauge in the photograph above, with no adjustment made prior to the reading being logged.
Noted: 36 psi
